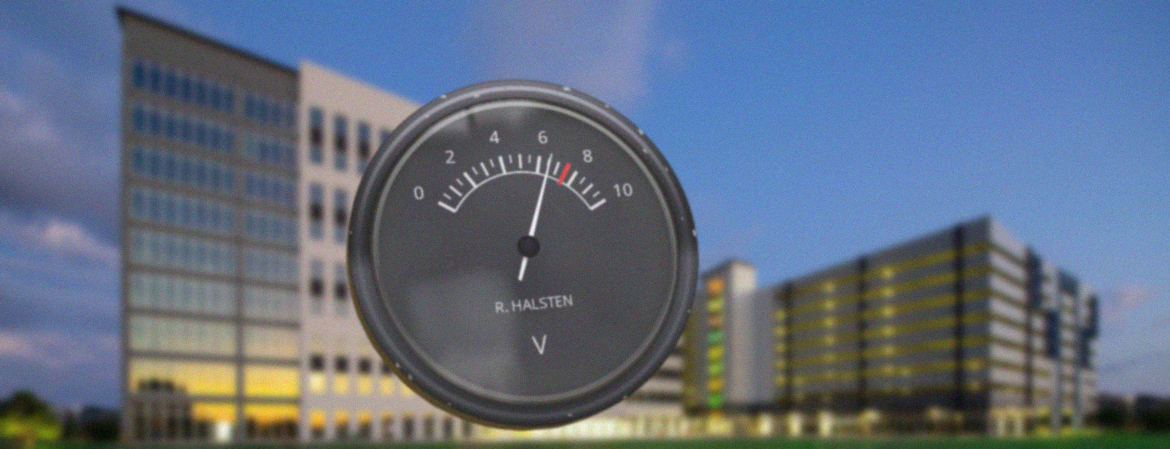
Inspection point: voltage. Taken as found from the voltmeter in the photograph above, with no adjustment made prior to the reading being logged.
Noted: 6.5 V
